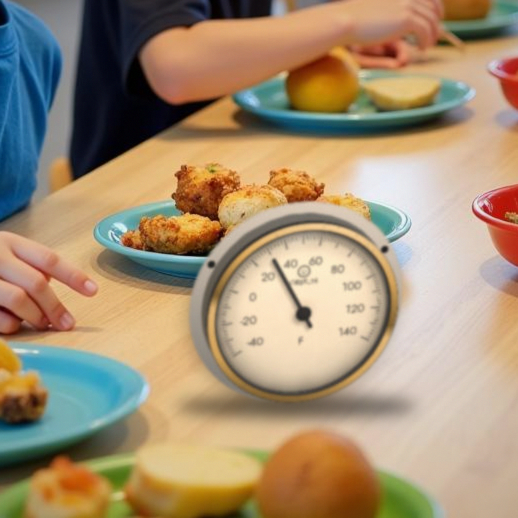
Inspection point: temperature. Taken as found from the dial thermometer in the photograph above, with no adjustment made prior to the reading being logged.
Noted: 30 °F
